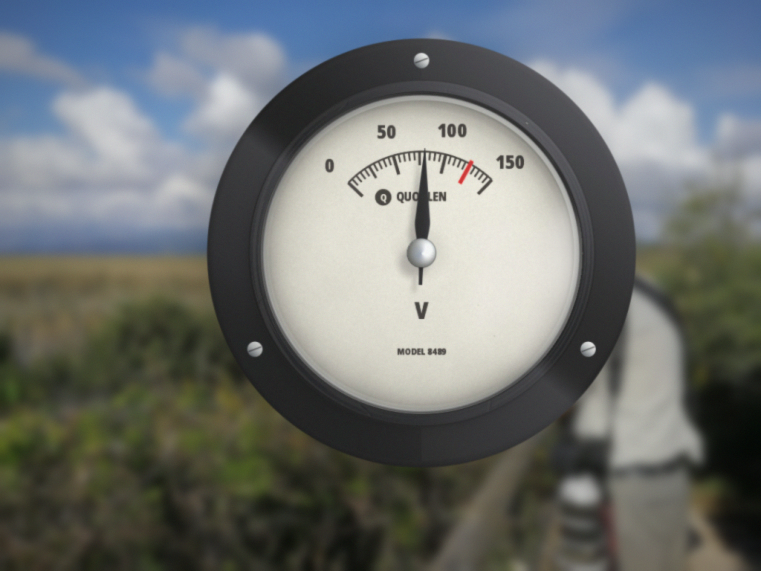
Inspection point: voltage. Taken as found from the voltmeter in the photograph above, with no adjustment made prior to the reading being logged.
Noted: 80 V
